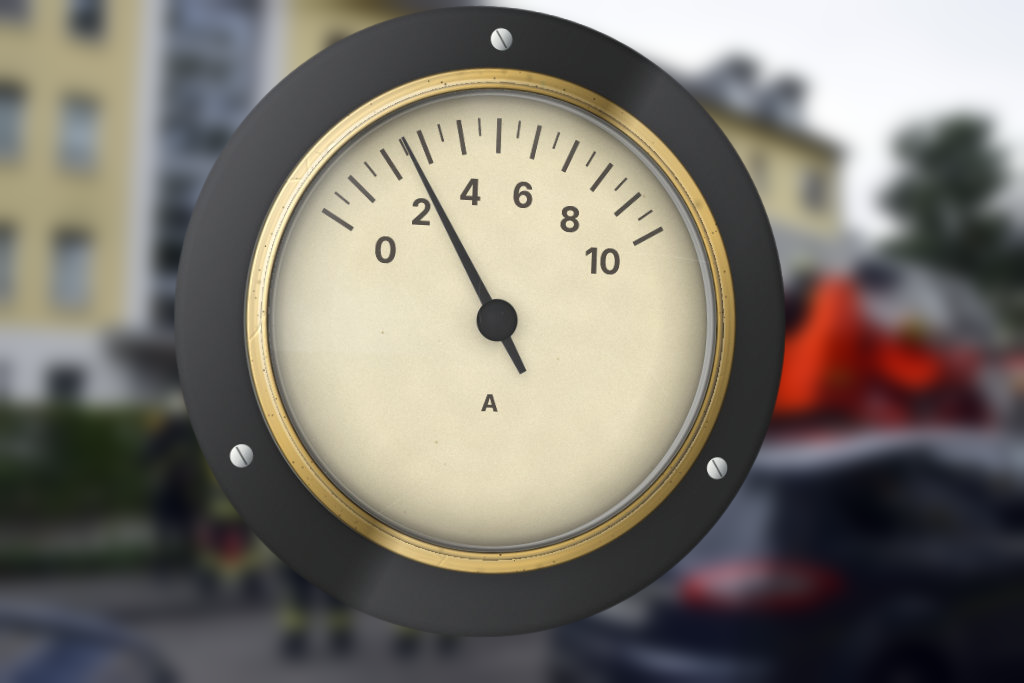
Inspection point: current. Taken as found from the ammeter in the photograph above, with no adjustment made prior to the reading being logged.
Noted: 2.5 A
